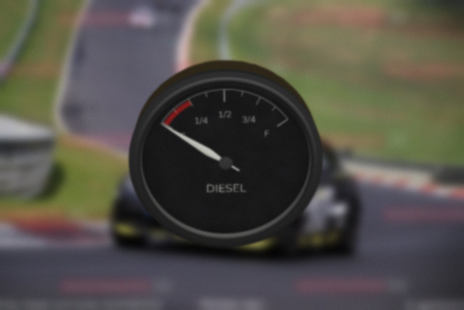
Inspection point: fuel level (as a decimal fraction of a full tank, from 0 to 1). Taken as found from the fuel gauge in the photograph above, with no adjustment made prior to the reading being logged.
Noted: 0
